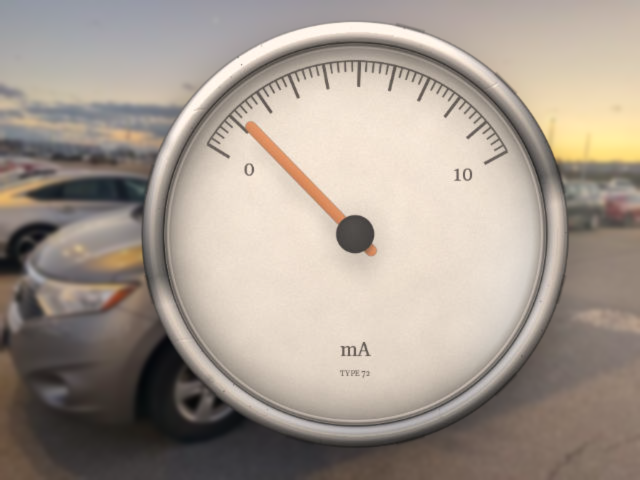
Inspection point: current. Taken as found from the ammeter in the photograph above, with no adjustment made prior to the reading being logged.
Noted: 1.2 mA
